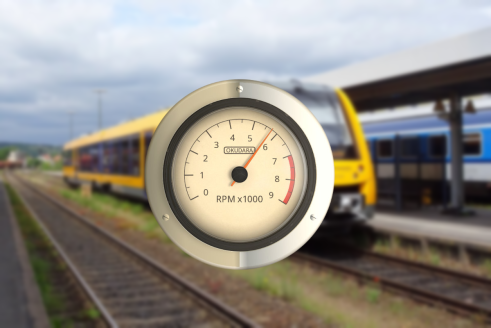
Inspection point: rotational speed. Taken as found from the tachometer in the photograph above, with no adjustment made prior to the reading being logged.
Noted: 5750 rpm
